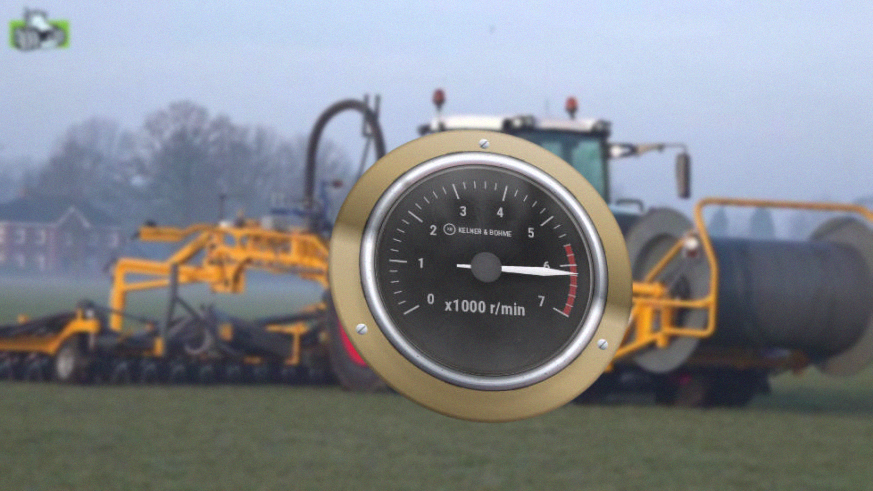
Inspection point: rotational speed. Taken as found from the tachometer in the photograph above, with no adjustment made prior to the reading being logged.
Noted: 6200 rpm
